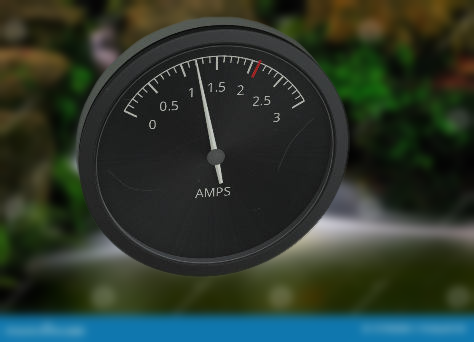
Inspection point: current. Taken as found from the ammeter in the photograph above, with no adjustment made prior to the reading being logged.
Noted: 1.2 A
